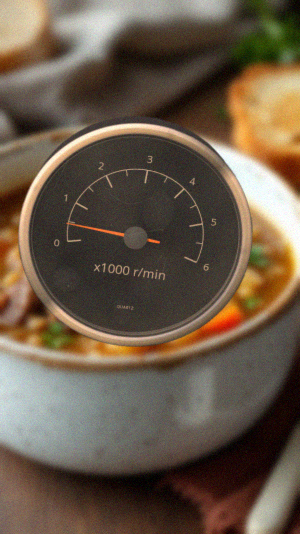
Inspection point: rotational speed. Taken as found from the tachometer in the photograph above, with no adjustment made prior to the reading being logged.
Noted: 500 rpm
